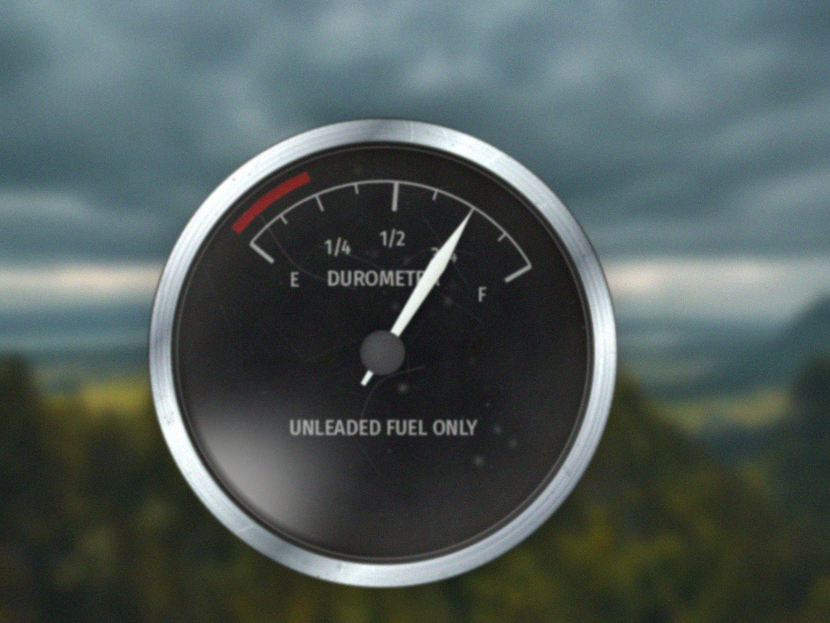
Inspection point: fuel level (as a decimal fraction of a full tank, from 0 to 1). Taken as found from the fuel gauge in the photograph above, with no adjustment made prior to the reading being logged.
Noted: 0.75
